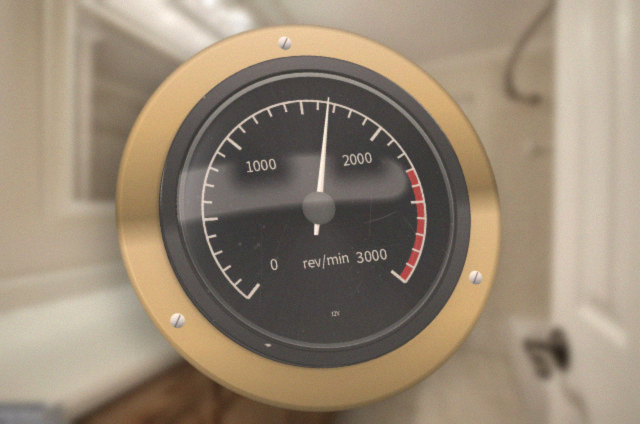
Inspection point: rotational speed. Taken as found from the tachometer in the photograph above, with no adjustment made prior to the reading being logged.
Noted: 1650 rpm
